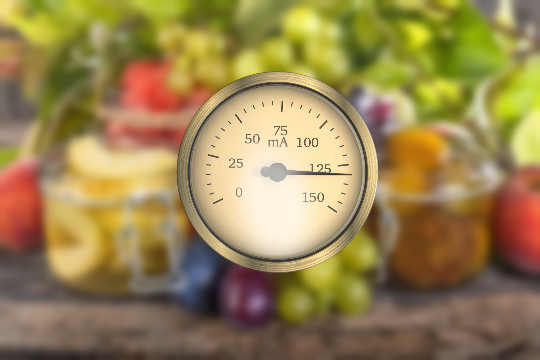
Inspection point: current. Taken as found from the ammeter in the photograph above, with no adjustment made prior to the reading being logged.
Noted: 130 mA
